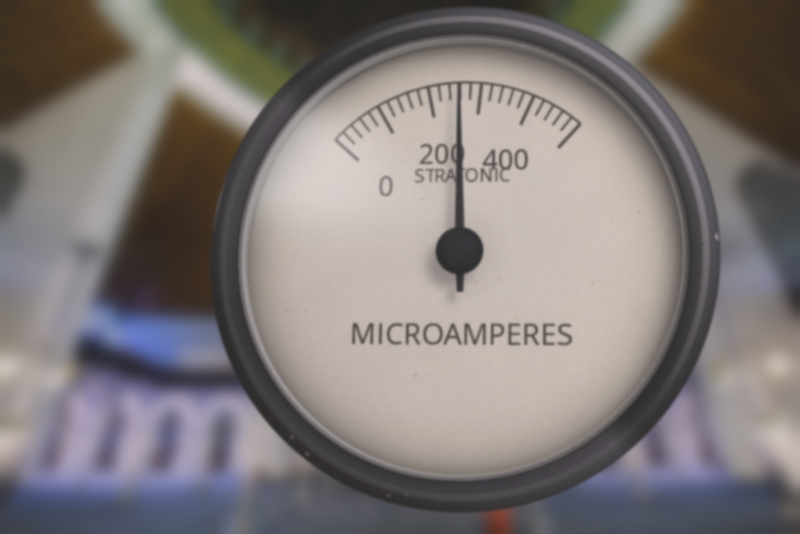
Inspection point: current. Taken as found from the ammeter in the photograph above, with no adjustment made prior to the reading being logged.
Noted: 260 µA
